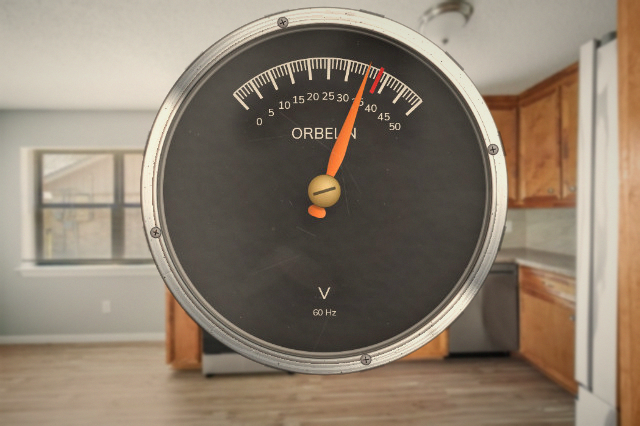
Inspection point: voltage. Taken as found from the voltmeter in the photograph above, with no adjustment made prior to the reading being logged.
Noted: 35 V
